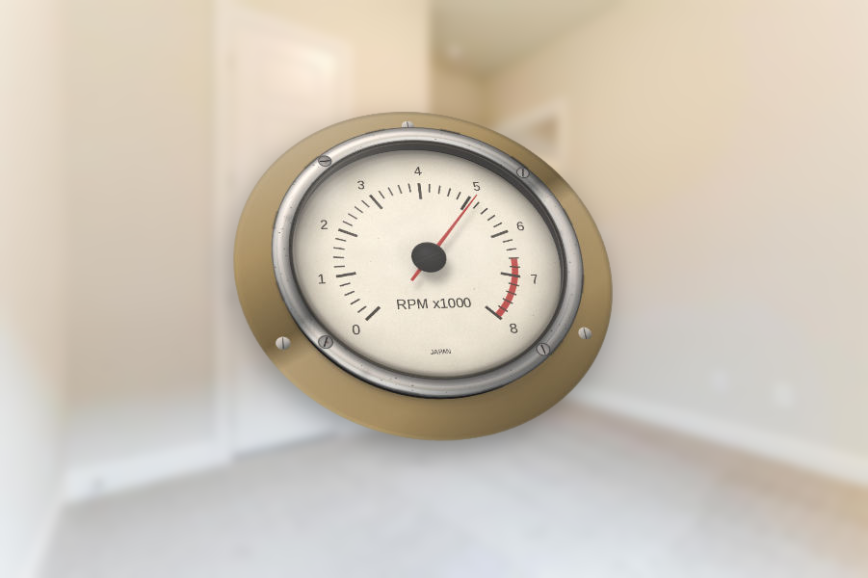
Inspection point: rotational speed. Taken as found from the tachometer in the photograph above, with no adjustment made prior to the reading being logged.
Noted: 5100 rpm
